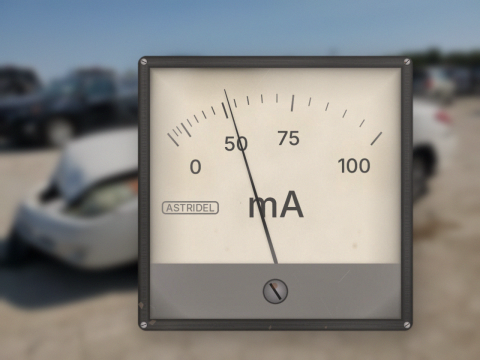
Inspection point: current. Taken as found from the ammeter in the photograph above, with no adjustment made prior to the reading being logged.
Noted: 52.5 mA
